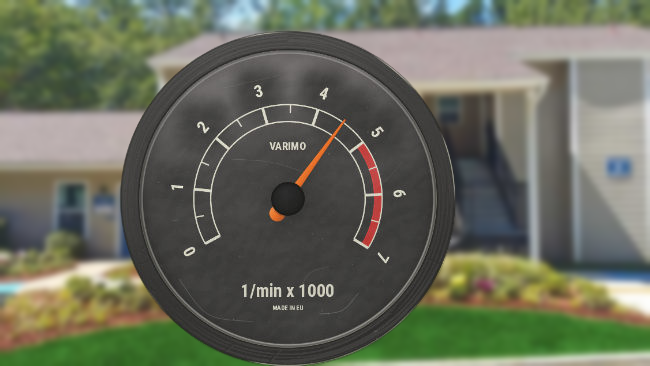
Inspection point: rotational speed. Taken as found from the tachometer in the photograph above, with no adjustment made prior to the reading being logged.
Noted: 4500 rpm
